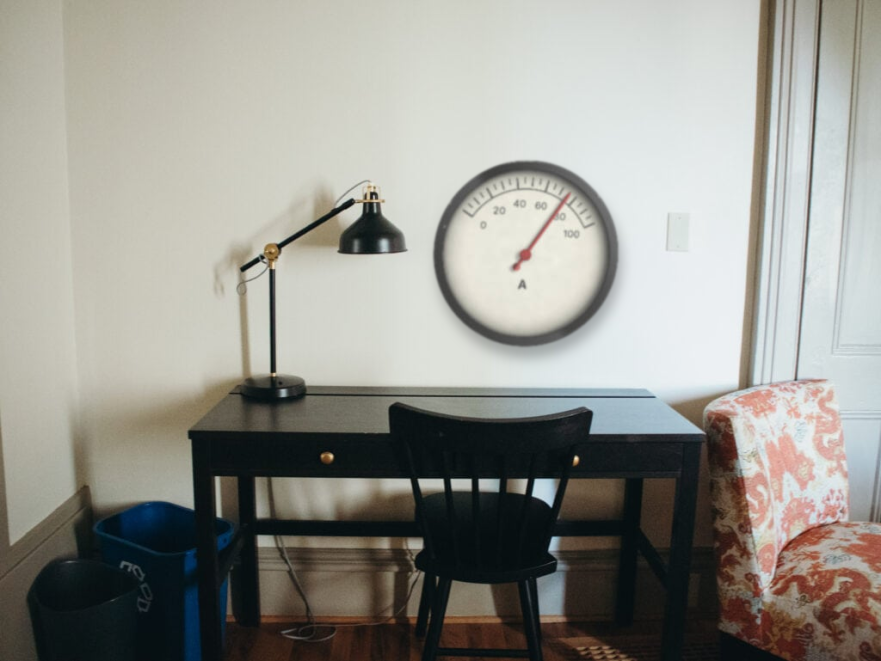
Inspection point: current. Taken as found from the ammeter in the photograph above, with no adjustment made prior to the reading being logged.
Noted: 75 A
